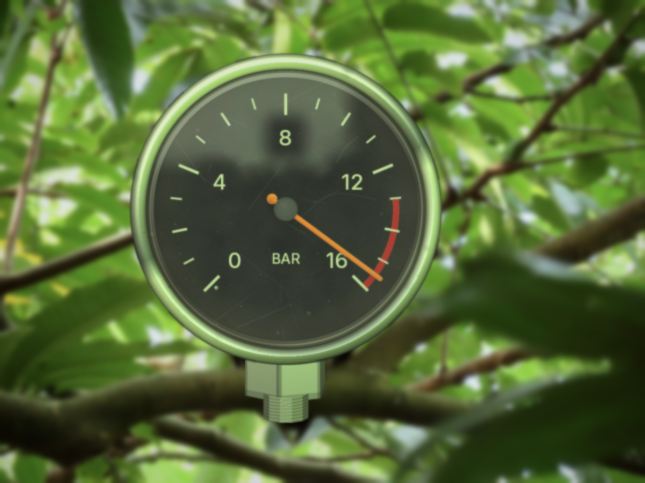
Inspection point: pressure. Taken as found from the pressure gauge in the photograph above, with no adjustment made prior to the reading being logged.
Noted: 15.5 bar
